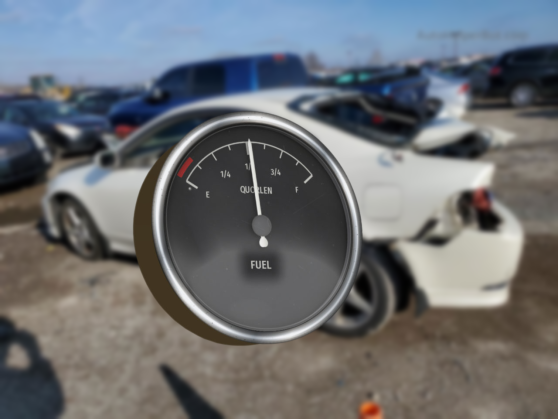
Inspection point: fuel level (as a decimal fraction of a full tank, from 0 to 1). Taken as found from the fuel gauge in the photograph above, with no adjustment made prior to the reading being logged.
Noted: 0.5
